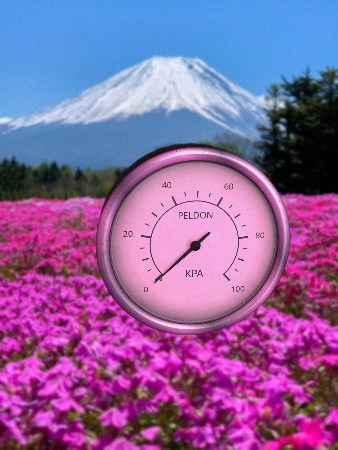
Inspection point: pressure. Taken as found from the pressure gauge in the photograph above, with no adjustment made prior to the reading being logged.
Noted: 0 kPa
